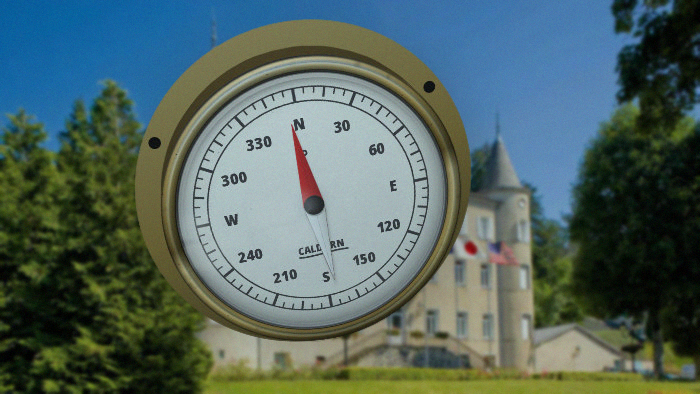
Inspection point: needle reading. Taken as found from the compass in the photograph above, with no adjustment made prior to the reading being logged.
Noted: 355 °
